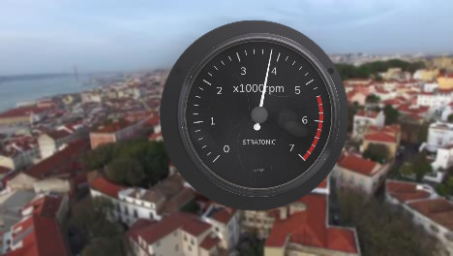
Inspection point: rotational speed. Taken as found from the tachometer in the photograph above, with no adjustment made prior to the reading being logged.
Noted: 3800 rpm
